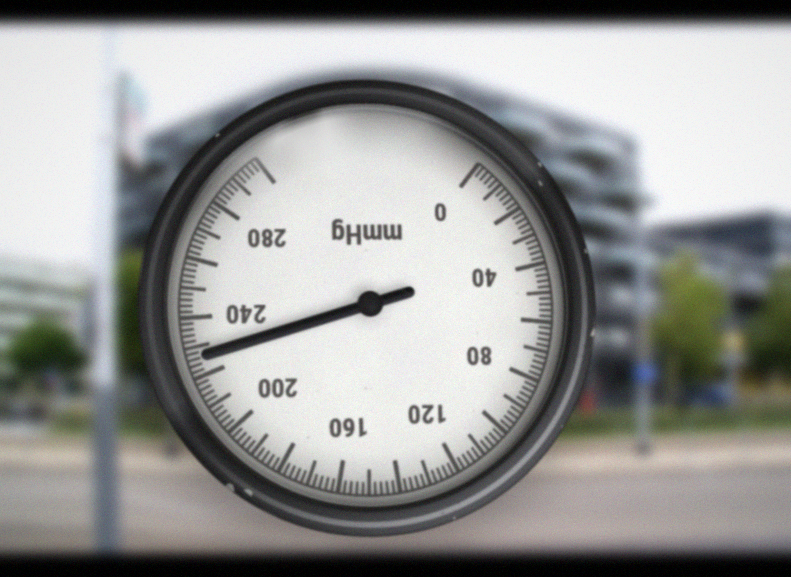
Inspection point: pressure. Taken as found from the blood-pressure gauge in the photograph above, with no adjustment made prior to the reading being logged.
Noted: 226 mmHg
